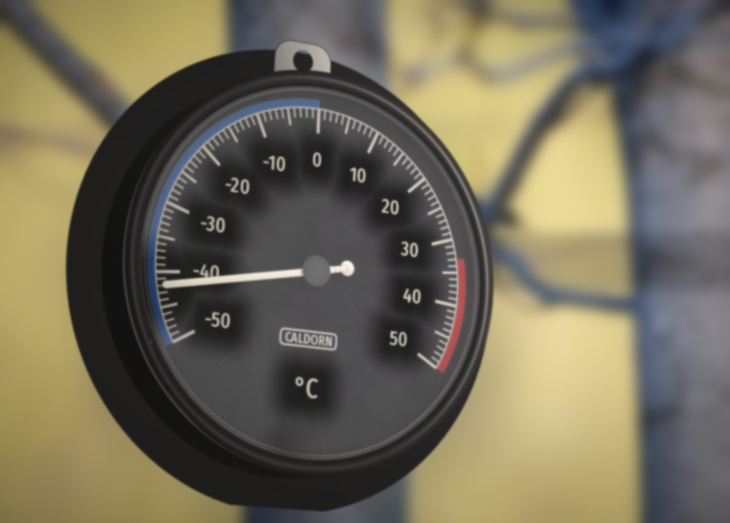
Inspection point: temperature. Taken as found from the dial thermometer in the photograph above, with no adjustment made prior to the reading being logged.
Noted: -42 °C
